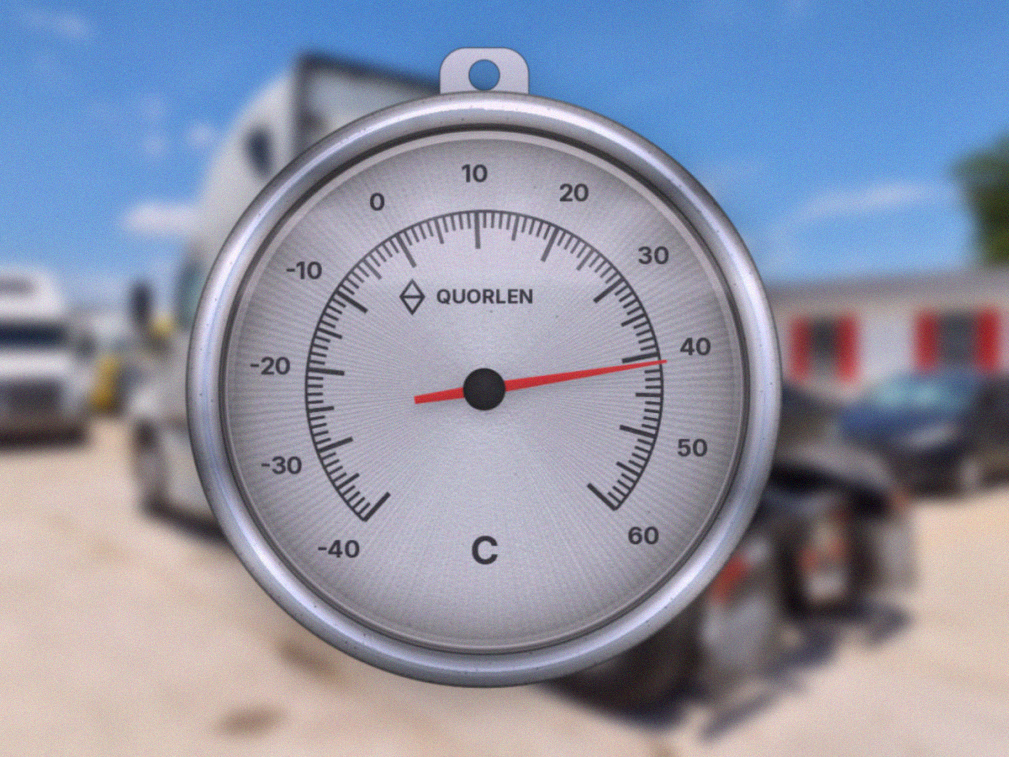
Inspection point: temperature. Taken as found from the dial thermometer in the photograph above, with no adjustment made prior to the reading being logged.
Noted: 41 °C
